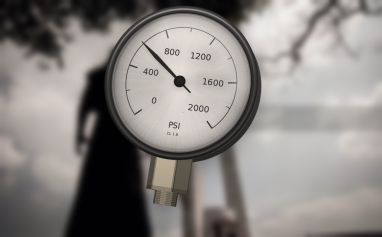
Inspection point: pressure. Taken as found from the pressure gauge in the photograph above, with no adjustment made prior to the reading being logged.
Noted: 600 psi
